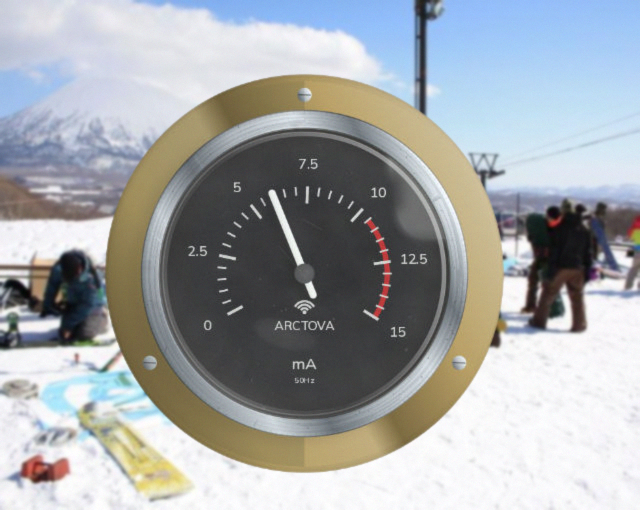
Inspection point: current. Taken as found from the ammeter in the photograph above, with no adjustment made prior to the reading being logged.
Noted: 6 mA
